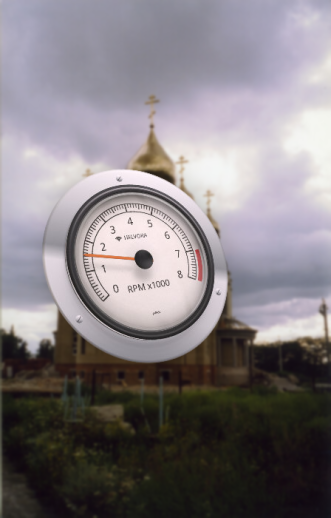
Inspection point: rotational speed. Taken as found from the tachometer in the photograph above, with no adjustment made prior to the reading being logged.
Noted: 1500 rpm
